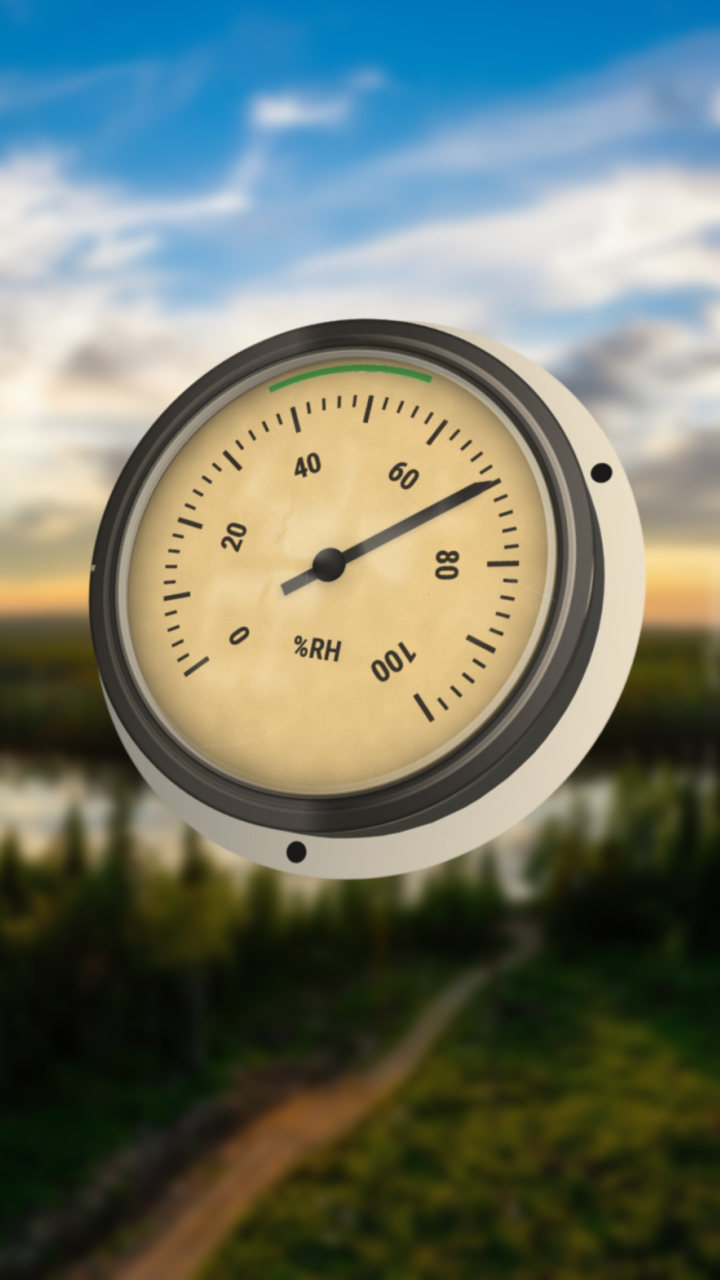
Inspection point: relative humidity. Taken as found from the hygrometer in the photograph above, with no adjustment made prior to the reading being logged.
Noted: 70 %
